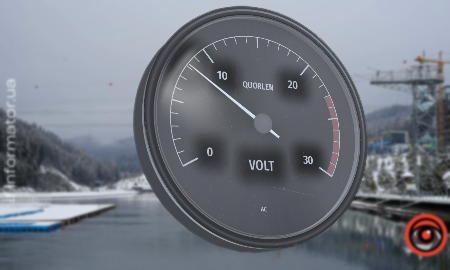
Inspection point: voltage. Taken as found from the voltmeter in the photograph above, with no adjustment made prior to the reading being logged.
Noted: 8 V
